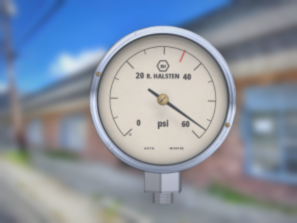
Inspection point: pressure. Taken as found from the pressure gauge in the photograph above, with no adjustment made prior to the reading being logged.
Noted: 57.5 psi
